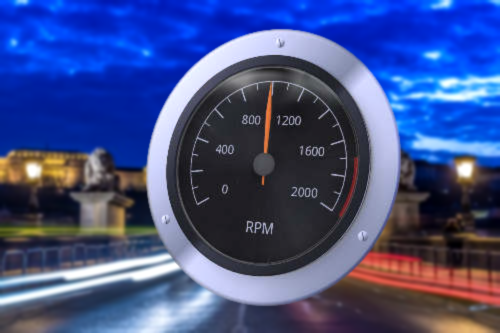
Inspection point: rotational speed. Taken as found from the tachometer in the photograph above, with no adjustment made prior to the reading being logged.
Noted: 1000 rpm
